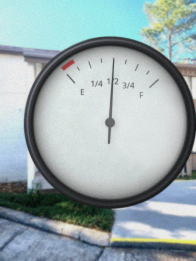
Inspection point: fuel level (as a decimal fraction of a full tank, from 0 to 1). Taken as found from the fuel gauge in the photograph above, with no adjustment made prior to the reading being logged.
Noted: 0.5
